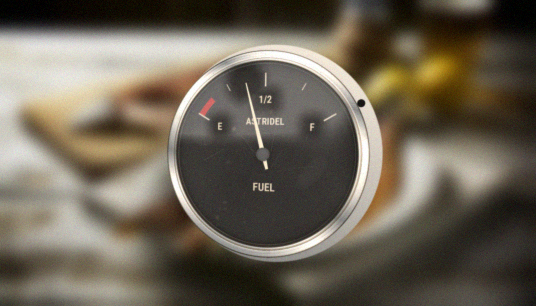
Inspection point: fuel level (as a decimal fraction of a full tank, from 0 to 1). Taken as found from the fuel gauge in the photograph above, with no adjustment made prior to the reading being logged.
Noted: 0.375
